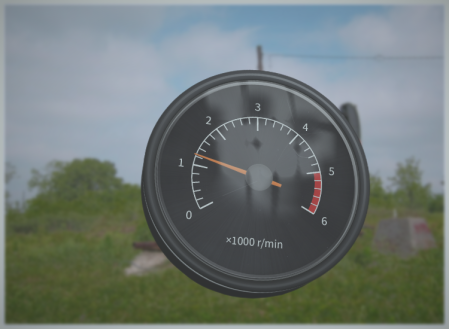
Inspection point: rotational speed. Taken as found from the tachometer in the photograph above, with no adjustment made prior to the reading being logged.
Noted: 1200 rpm
